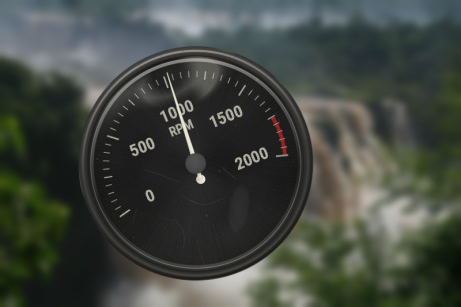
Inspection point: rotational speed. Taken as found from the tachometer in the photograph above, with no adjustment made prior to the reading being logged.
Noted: 1025 rpm
